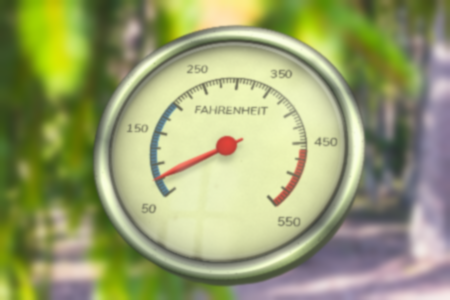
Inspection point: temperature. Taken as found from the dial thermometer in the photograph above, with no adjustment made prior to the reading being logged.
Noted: 75 °F
